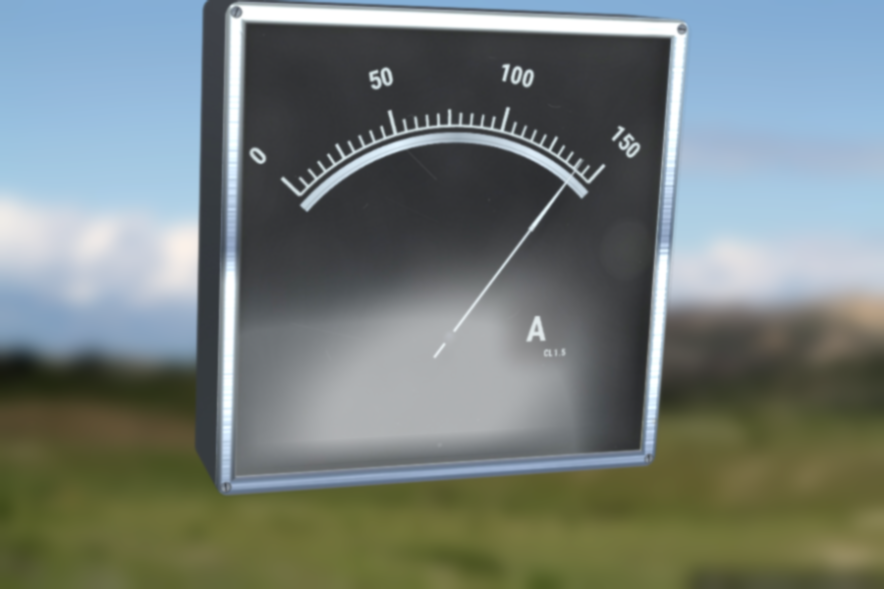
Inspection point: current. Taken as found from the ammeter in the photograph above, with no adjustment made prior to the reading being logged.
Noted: 140 A
